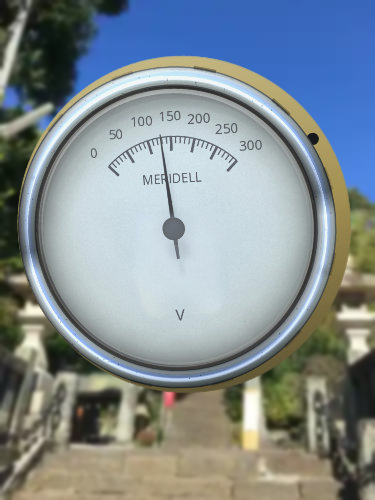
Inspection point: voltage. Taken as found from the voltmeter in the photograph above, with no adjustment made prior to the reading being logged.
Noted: 130 V
